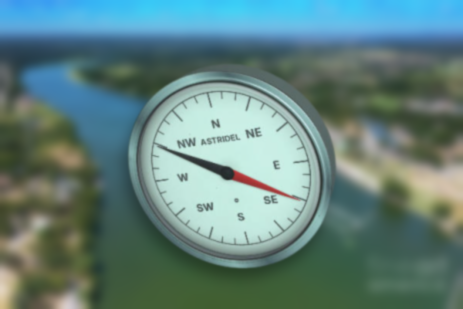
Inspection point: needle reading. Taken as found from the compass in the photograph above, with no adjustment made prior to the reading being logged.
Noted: 120 °
